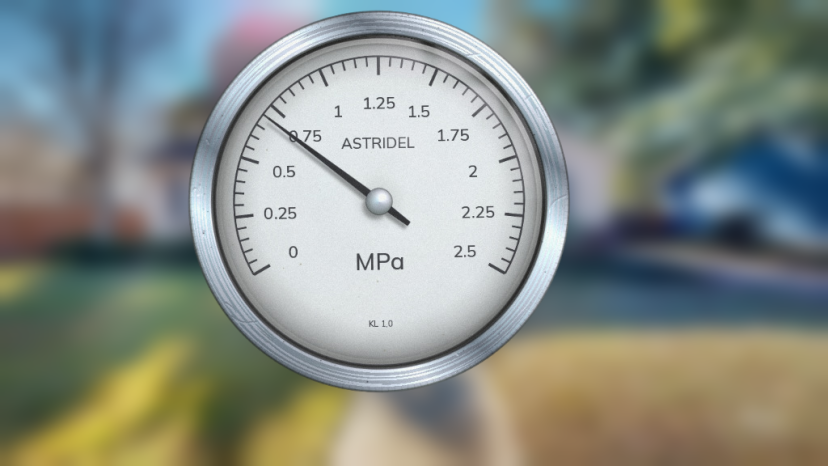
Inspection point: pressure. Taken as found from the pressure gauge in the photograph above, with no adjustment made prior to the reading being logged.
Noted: 0.7 MPa
